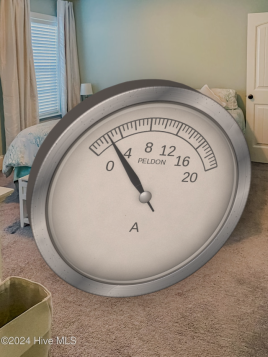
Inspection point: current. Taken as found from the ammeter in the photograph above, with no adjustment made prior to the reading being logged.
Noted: 2.5 A
